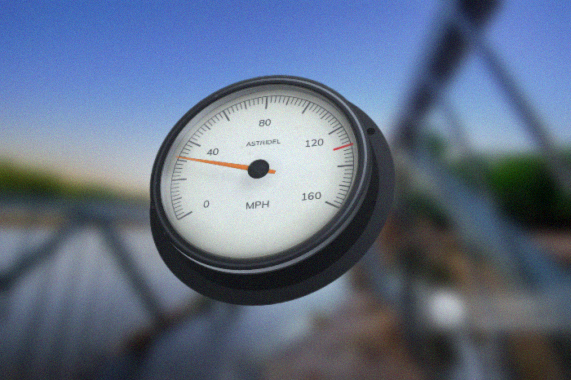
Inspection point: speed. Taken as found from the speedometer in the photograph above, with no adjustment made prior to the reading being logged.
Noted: 30 mph
